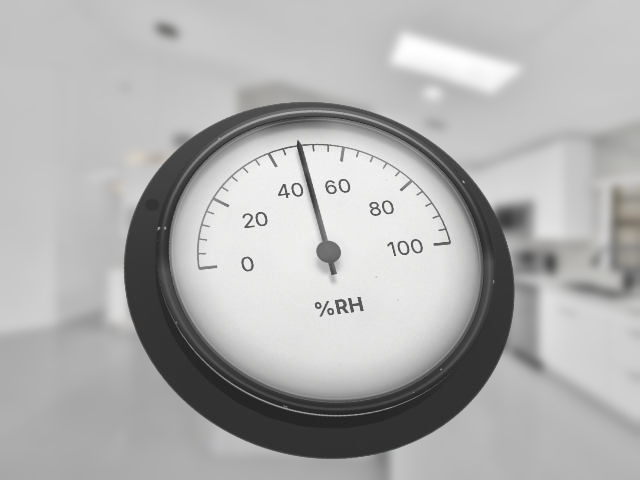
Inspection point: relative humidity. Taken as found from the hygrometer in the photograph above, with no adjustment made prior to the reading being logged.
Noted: 48 %
